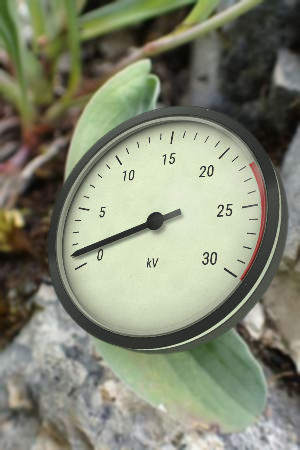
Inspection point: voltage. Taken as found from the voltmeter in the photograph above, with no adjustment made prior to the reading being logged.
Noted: 1 kV
